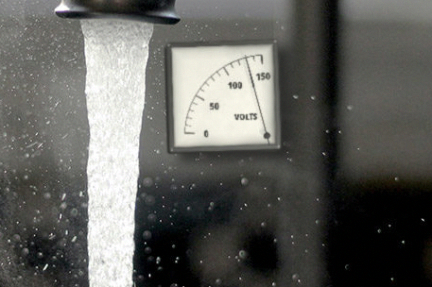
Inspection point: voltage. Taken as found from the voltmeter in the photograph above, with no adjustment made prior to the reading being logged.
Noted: 130 V
